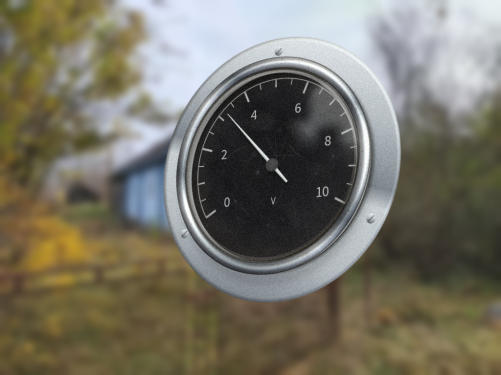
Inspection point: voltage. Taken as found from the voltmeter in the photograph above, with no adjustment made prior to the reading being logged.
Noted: 3.25 V
